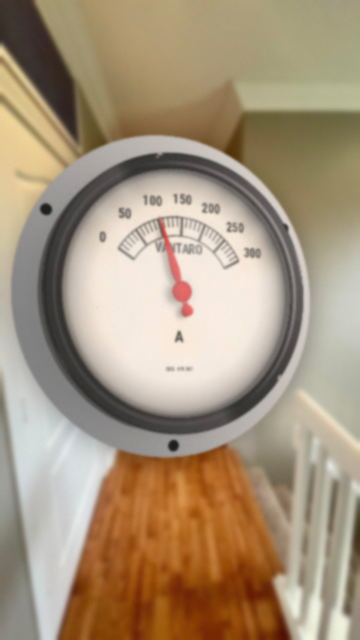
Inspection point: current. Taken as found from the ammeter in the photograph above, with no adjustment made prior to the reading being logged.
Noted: 100 A
